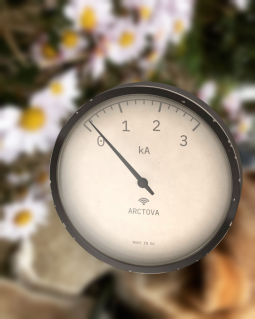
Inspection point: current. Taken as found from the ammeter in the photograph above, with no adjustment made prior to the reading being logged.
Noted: 0.2 kA
